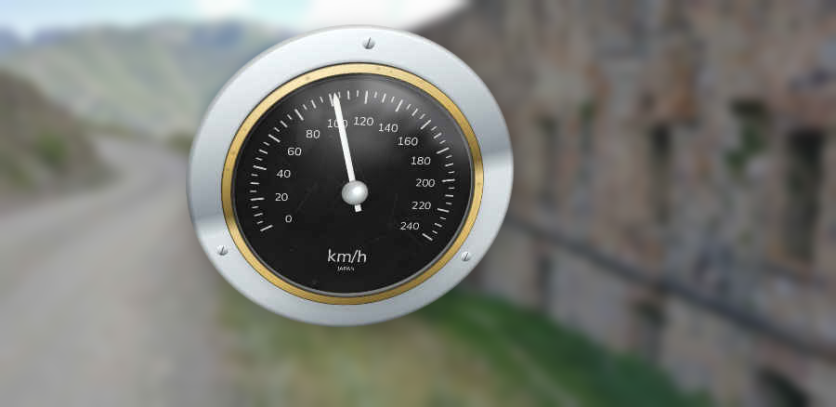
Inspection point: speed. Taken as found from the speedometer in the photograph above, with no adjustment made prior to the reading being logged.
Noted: 102.5 km/h
